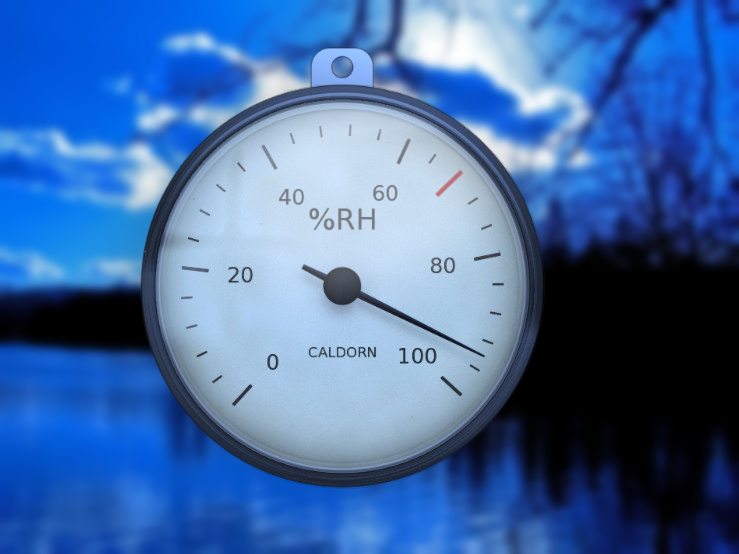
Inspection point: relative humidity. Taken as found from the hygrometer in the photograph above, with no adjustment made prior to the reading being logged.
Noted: 94 %
